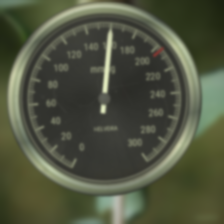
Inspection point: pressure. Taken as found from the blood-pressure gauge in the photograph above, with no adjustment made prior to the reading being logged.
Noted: 160 mmHg
